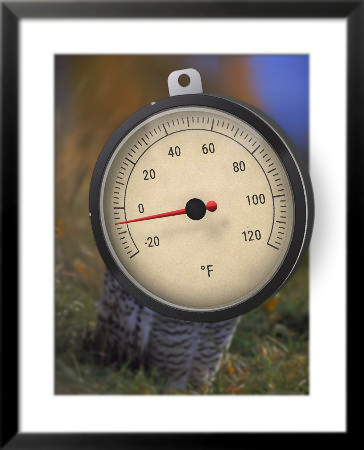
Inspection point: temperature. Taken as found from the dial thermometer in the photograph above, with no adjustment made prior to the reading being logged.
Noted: -6 °F
